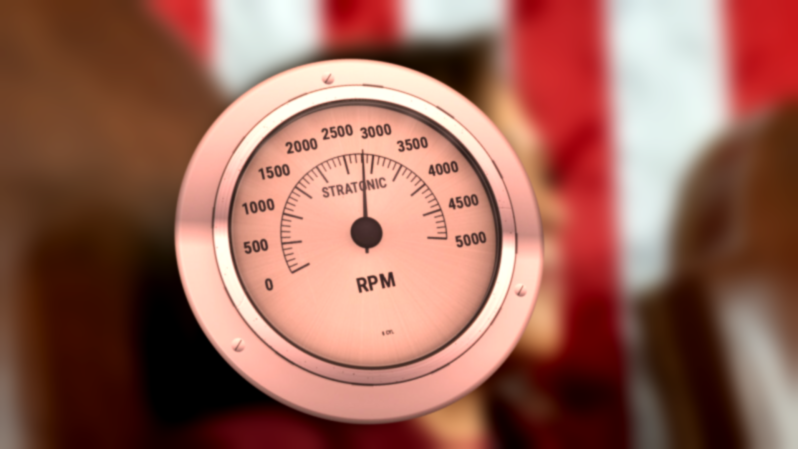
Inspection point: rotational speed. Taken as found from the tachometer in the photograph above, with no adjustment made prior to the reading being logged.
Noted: 2800 rpm
